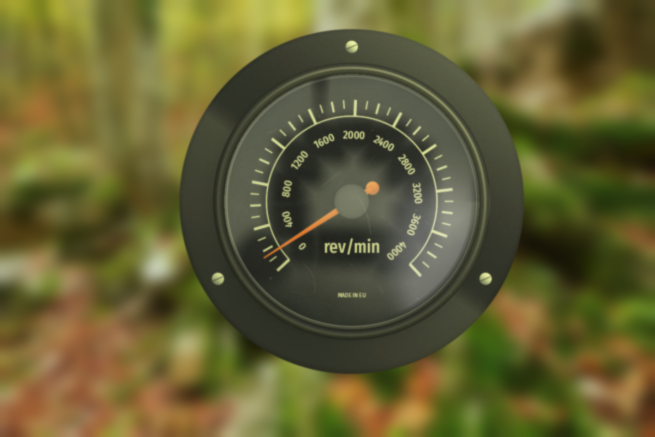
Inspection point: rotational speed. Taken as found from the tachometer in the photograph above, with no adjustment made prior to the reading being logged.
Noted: 150 rpm
